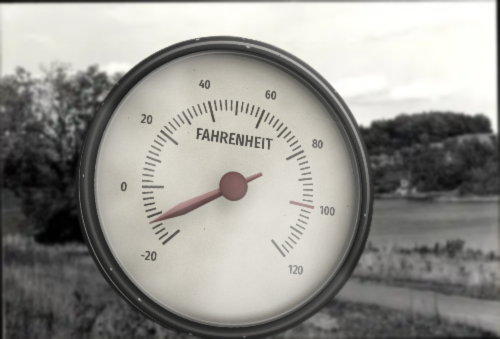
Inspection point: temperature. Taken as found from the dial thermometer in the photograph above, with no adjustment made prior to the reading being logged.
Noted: -12 °F
